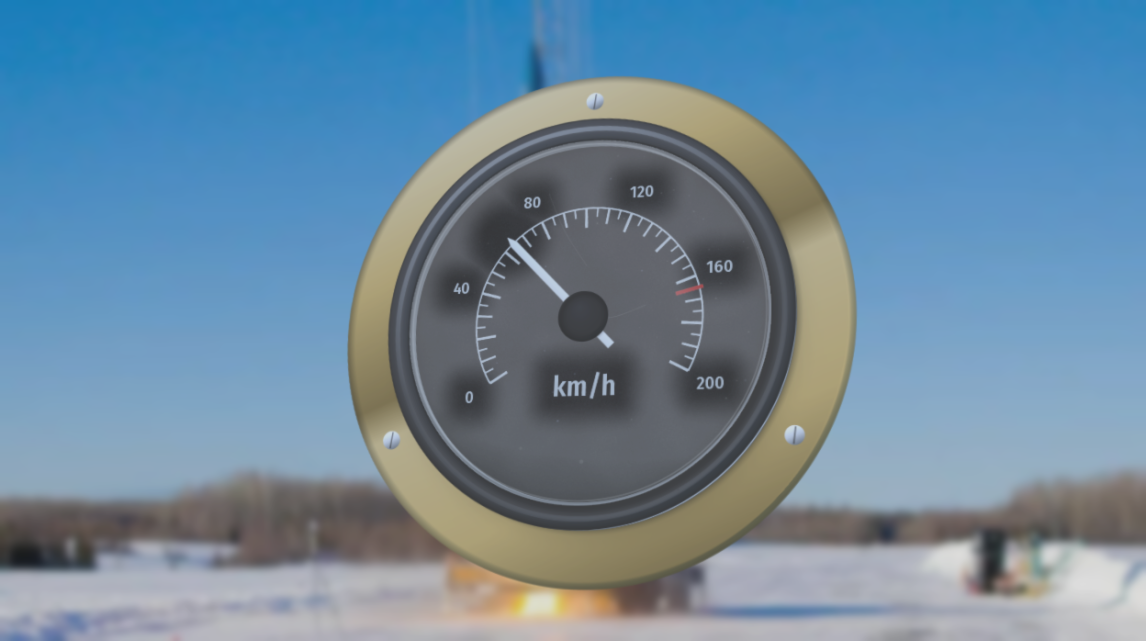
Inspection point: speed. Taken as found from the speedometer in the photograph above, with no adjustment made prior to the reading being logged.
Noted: 65 km/h
